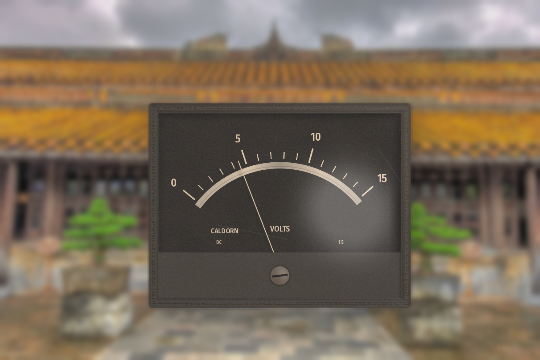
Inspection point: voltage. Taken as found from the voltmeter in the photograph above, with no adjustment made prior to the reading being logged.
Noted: 4.5 V
